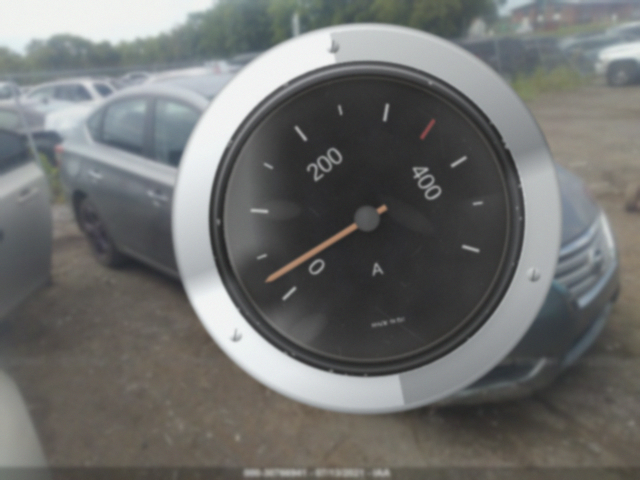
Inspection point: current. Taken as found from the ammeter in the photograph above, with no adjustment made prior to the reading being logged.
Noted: 25 A
